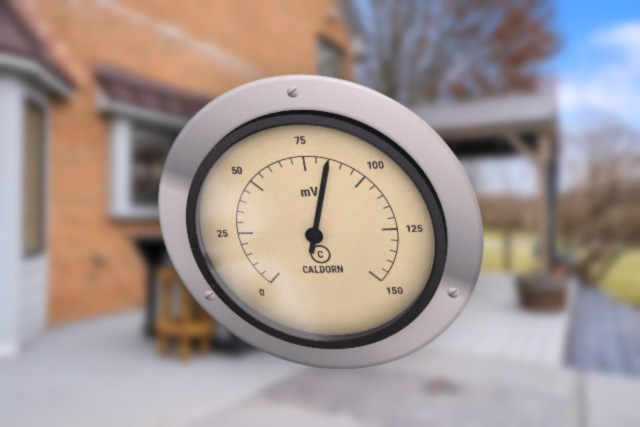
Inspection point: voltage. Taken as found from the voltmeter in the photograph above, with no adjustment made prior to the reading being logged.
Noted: 85 mV
